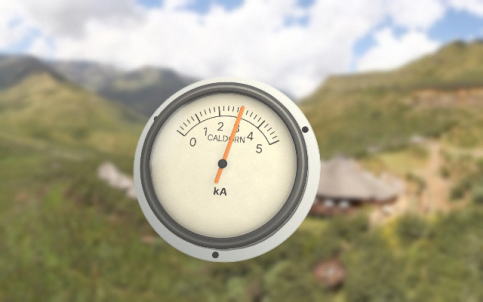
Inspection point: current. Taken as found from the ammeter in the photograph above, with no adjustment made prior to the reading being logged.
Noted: 3 kA
